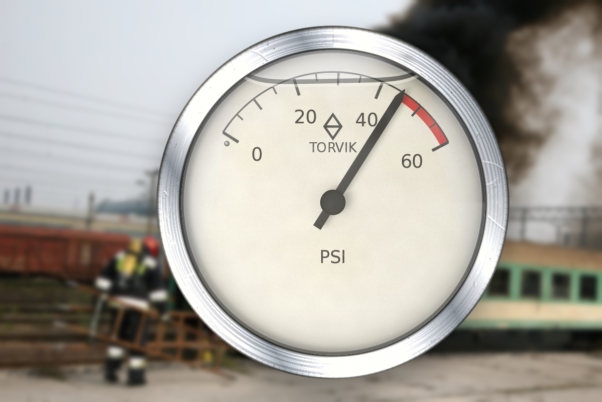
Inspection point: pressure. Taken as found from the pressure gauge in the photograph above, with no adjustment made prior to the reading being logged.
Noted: 45 psi
